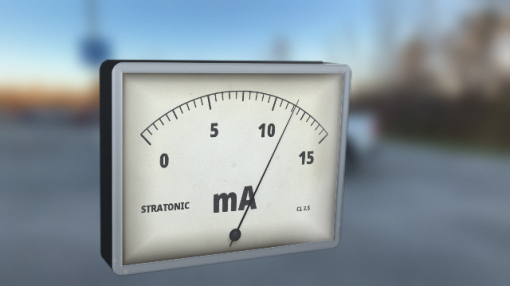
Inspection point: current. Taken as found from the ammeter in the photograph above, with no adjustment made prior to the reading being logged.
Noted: 11.5 mA
